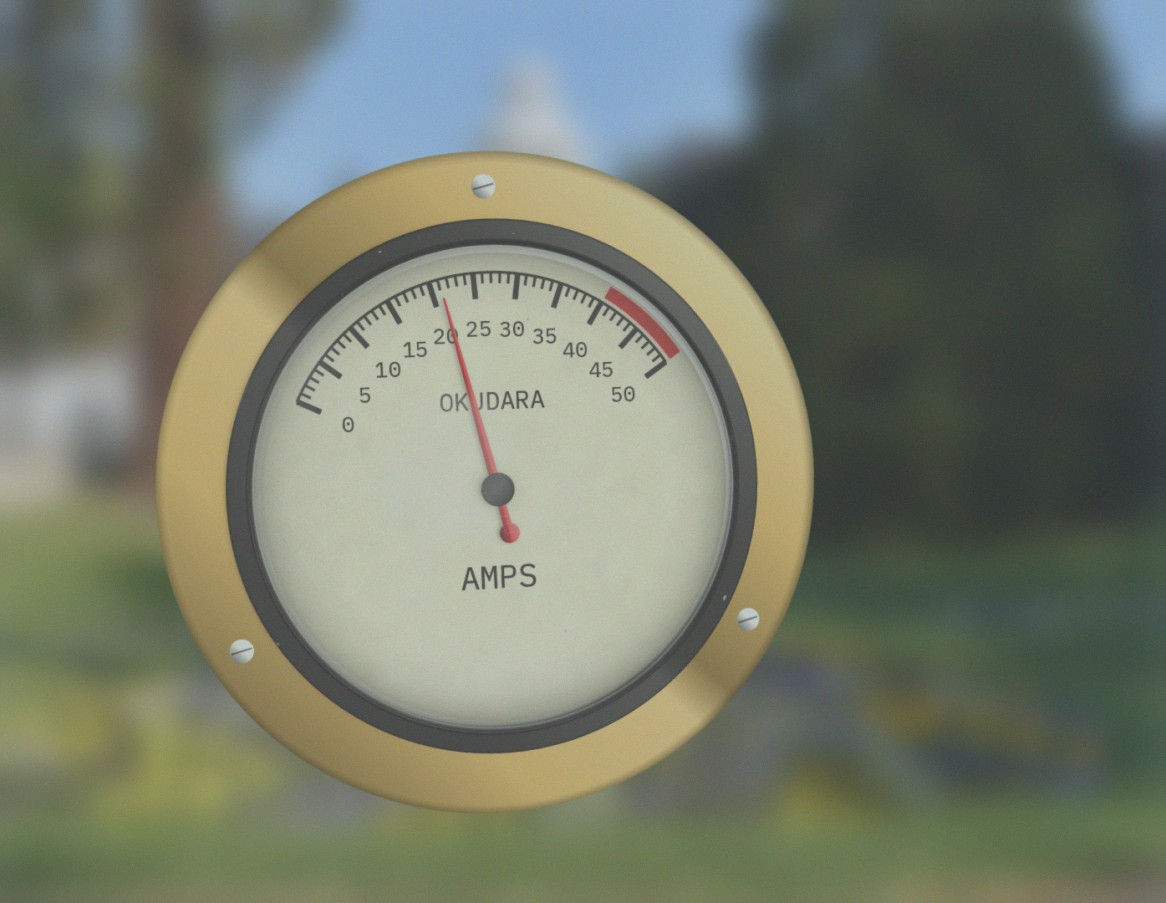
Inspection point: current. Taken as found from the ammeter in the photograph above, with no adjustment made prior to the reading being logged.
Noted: 21 A
